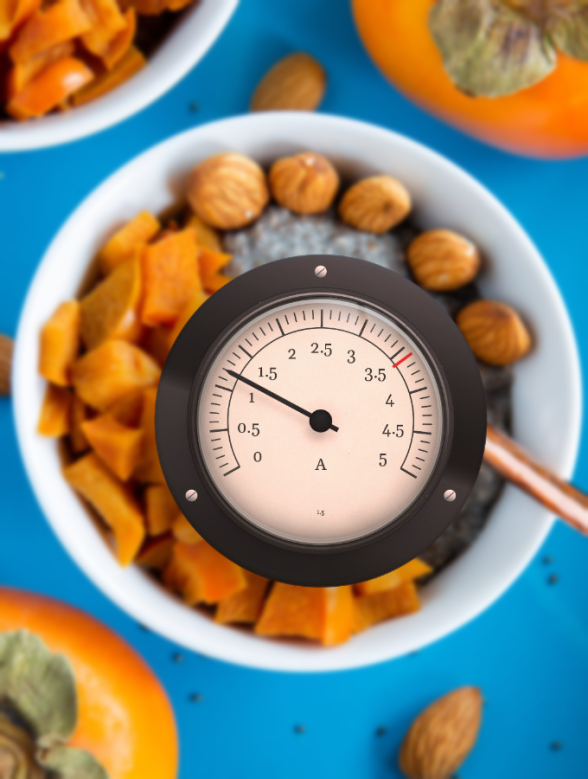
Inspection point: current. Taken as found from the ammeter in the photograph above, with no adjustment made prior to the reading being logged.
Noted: 1.2 A
